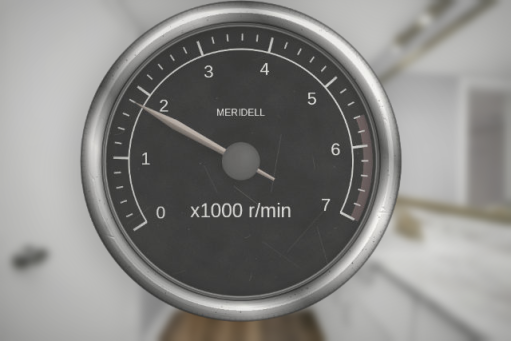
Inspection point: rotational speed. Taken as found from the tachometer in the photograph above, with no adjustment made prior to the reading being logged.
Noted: 1800 rpm
